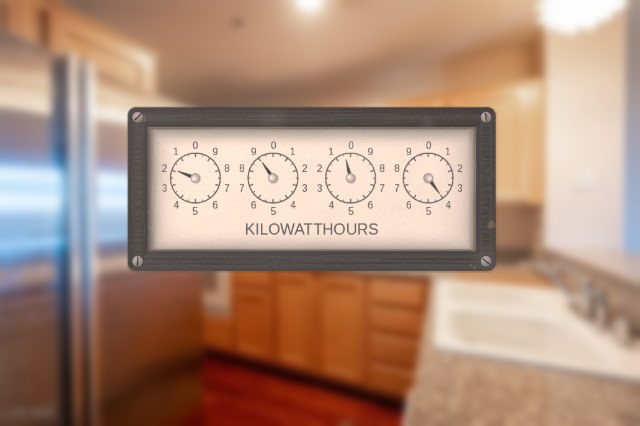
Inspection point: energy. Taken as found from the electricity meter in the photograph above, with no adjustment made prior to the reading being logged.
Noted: 1904 kWh
